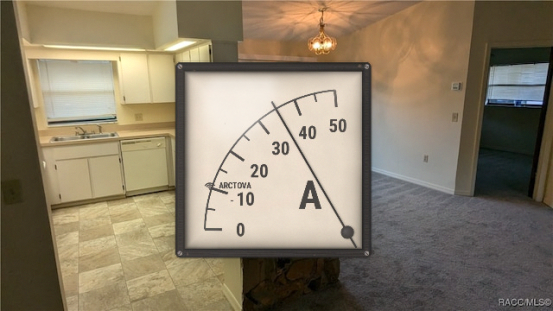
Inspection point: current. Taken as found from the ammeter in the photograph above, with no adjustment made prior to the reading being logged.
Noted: 35 A
